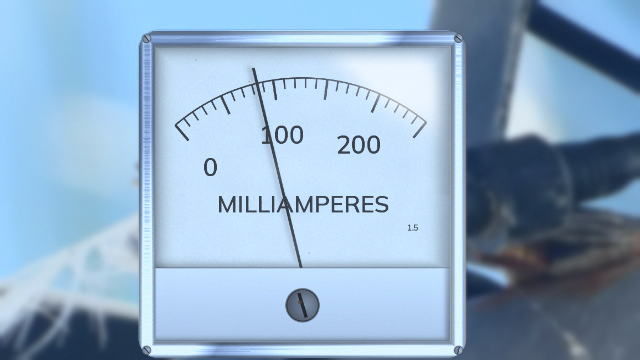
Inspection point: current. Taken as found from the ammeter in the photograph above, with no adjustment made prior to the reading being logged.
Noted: 85 mA
